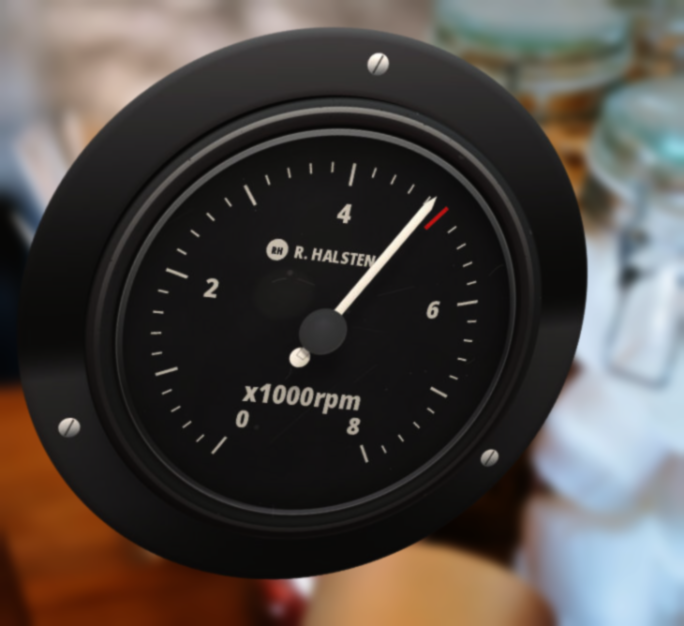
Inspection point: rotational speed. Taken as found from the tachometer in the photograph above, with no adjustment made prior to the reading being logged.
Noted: 4800 rpm
